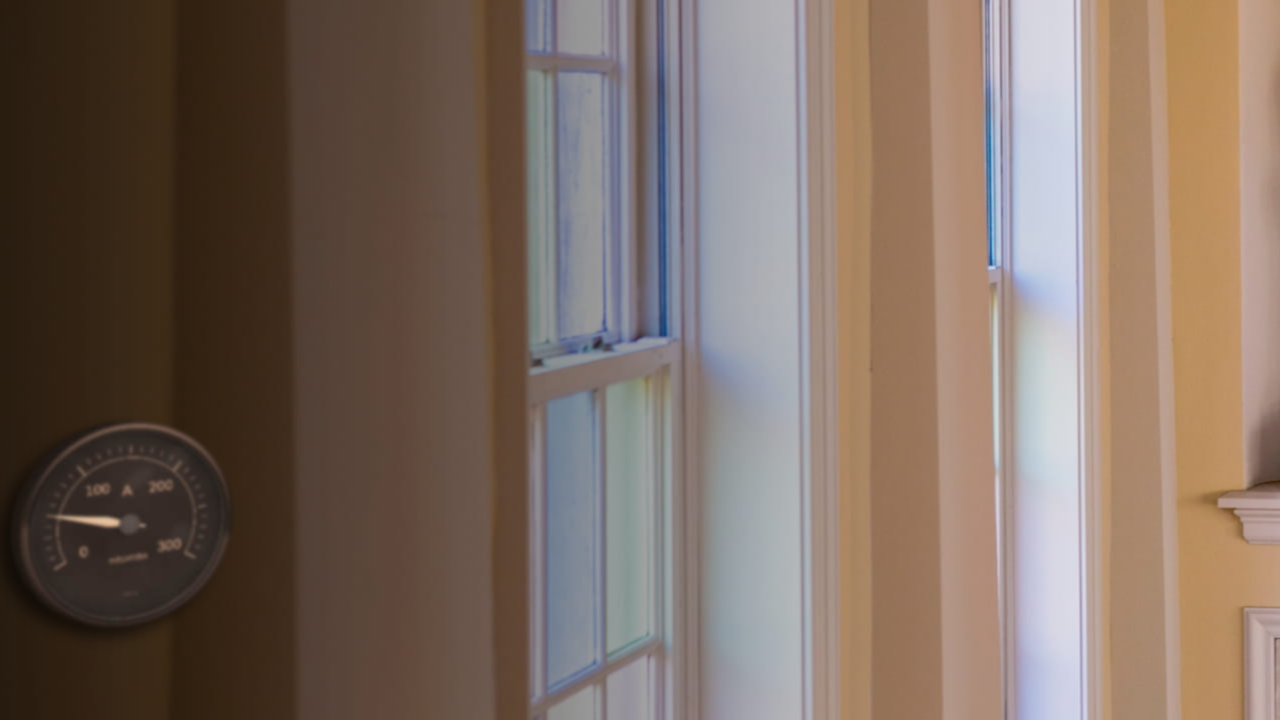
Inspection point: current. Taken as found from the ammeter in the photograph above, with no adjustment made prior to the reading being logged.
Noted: 50 A
